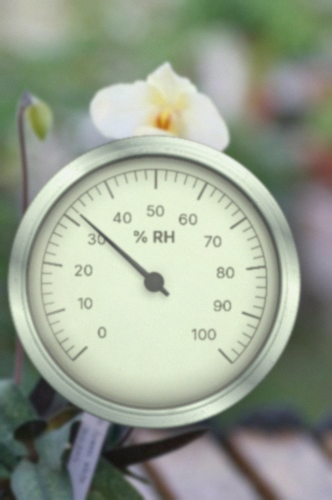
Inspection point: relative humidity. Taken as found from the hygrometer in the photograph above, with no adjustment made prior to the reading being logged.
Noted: 32 %
